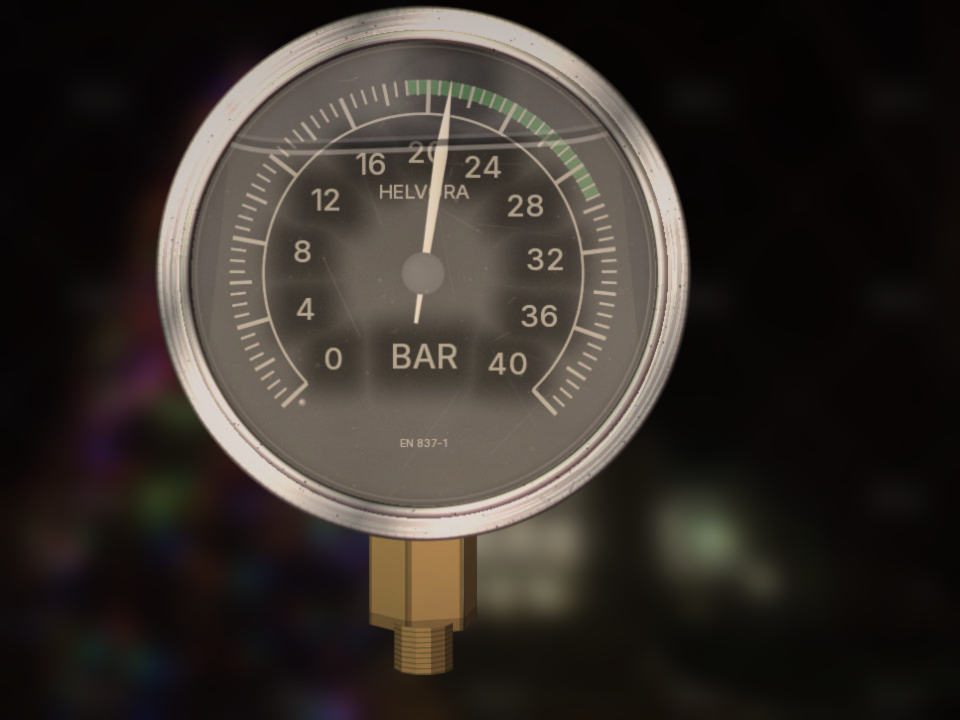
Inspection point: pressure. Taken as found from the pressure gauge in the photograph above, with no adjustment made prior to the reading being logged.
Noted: 21 bar
